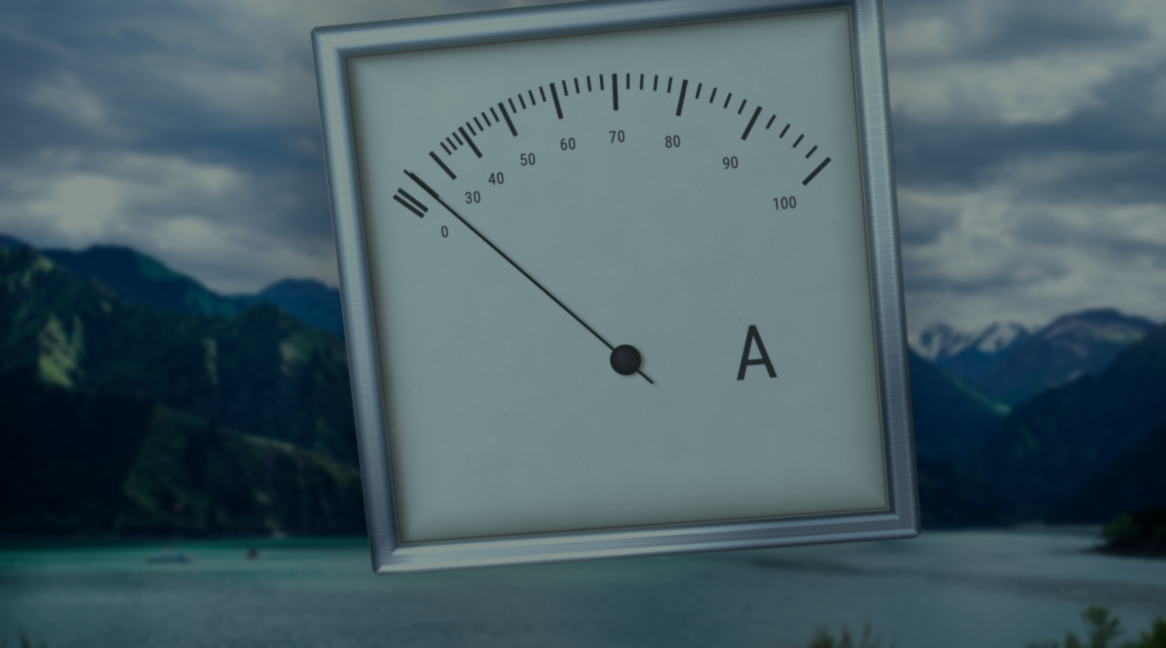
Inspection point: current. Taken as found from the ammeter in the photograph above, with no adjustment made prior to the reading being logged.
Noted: 20 A
